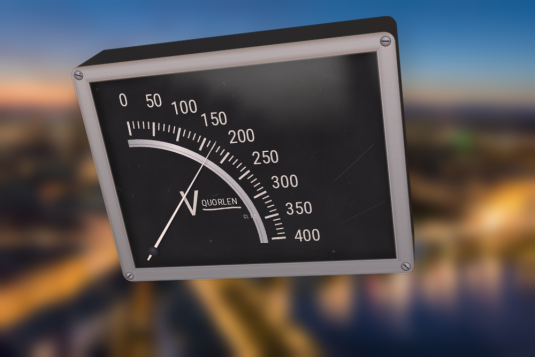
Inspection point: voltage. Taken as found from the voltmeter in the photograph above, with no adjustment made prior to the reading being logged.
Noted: 170 V
